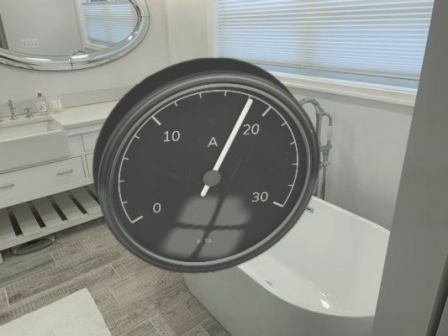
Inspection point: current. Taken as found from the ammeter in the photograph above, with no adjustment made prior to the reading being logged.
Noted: 18 A
